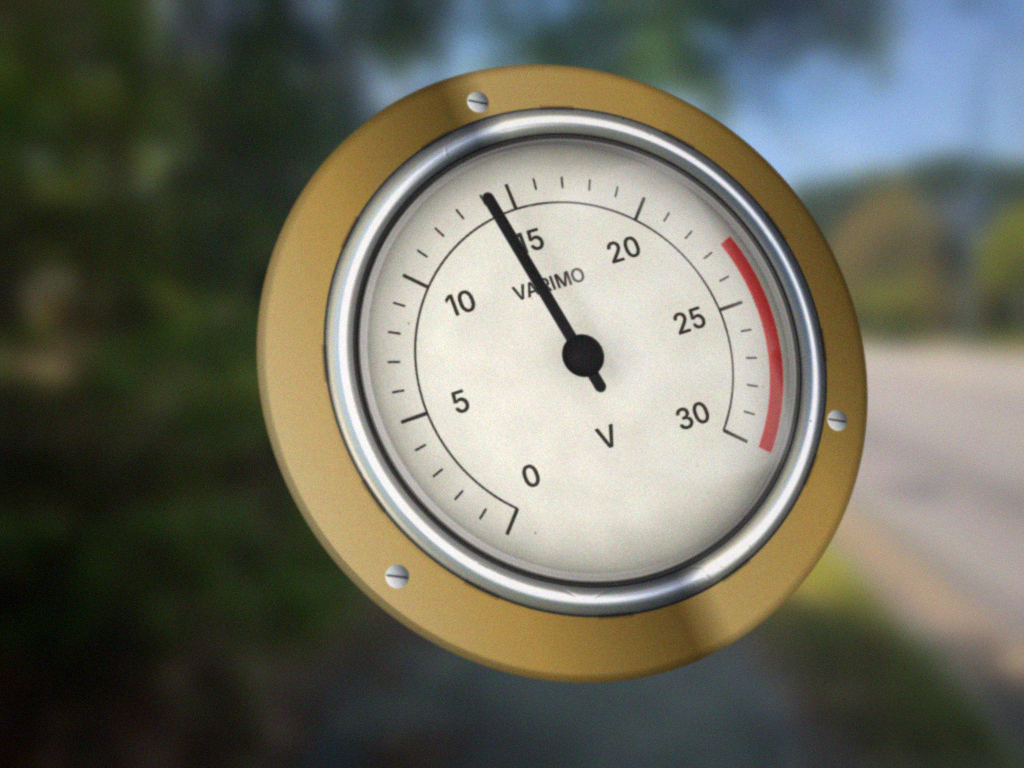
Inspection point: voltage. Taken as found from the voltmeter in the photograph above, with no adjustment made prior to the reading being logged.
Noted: 14 V
